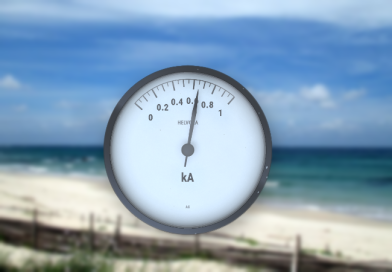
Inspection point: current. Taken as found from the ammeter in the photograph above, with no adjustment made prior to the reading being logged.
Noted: 0.65 kA
